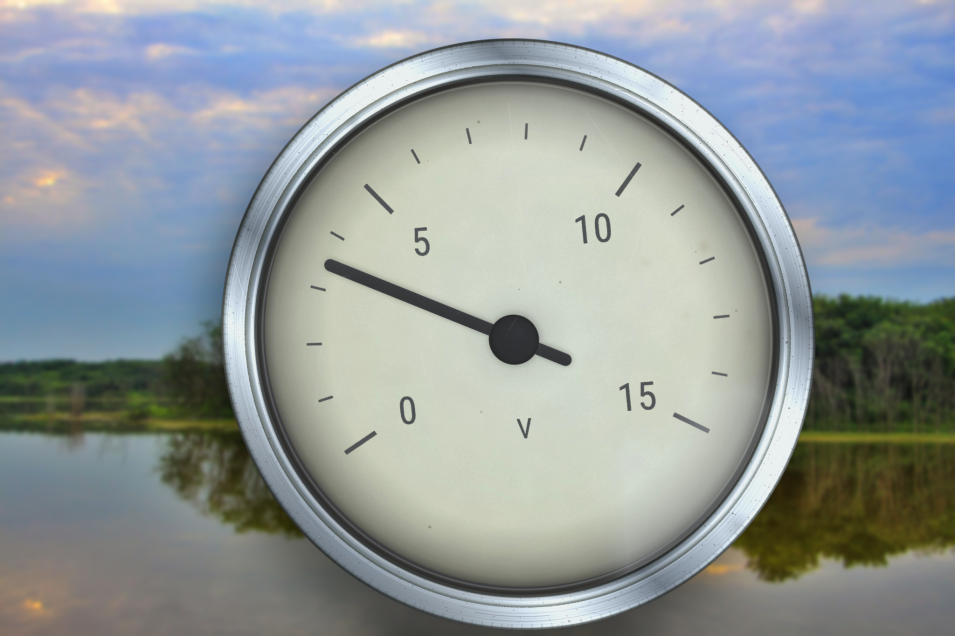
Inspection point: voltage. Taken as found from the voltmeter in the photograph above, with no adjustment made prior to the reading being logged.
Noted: 3.5 V
